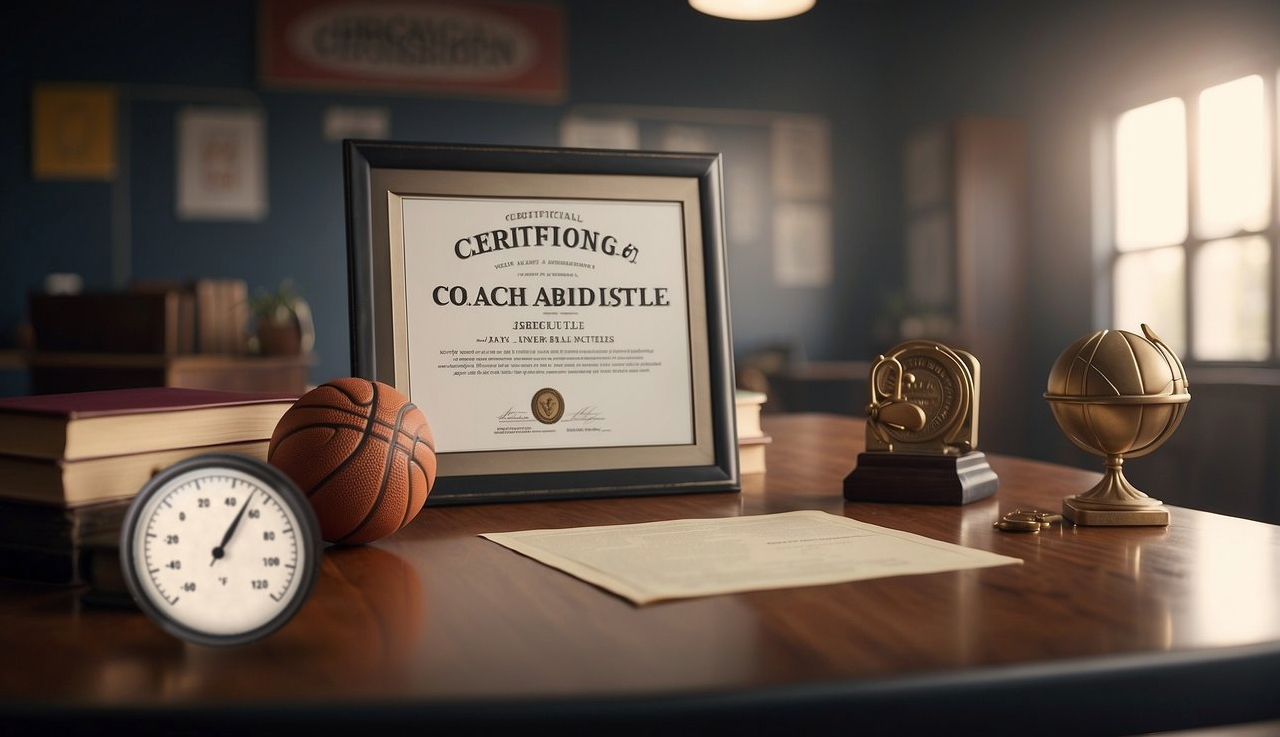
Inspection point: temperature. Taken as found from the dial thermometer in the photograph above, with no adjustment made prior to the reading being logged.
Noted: 52 °F
